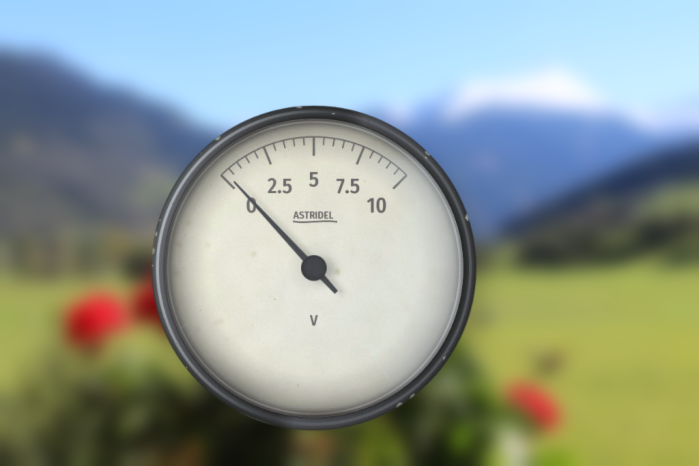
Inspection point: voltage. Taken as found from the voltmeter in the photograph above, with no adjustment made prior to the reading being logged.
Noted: 0.25 V
